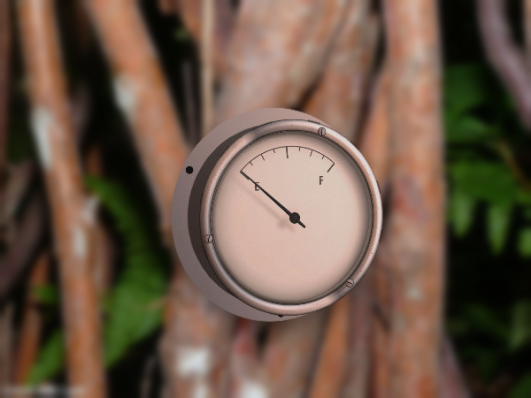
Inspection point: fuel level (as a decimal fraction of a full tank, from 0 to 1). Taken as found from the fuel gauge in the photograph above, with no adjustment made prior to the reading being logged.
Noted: 0
